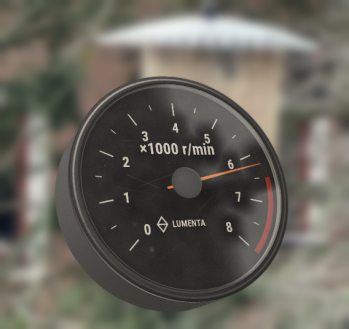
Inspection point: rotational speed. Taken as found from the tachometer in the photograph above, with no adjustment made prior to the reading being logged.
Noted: 6250 rpm
